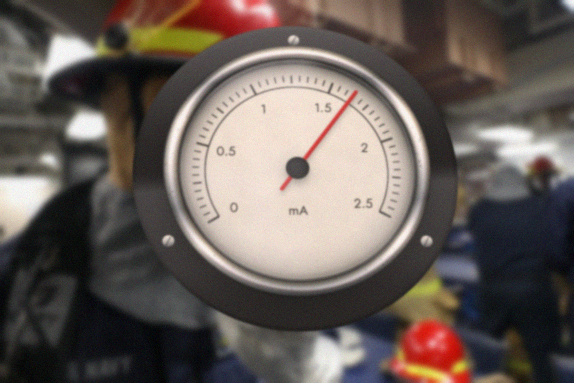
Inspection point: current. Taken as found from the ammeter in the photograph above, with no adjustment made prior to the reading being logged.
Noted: 1.65 mA
